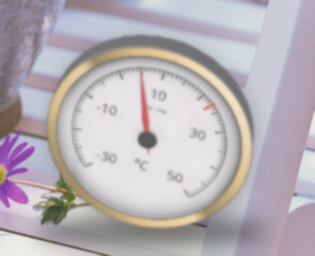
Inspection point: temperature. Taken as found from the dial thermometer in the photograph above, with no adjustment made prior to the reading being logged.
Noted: 5 °C
